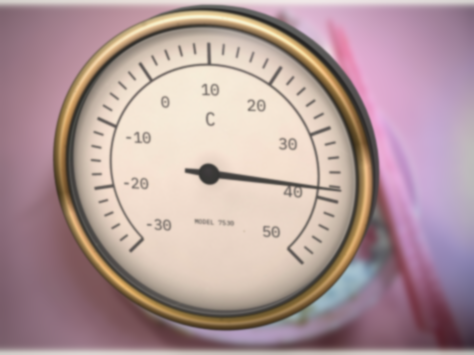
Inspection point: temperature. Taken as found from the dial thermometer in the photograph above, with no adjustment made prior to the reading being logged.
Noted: 38 °C
